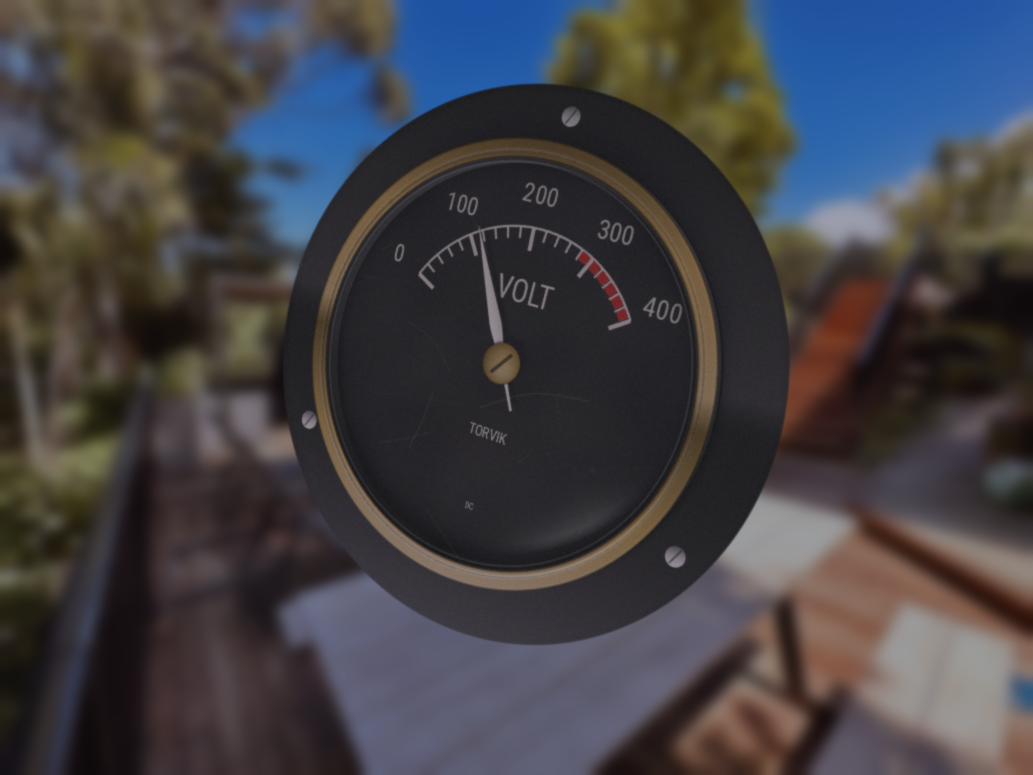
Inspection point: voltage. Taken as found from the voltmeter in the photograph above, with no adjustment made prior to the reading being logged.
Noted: 120 V
